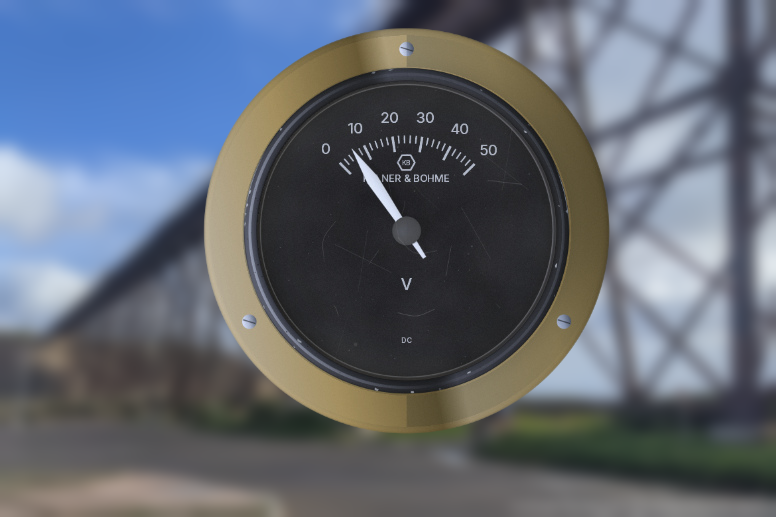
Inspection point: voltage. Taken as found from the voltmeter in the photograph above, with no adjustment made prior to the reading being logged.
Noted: 6 V
